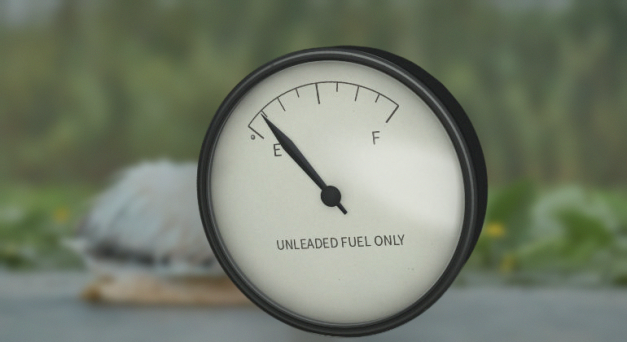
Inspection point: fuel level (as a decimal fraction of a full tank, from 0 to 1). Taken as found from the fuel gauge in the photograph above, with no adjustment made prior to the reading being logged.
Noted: 0.125
